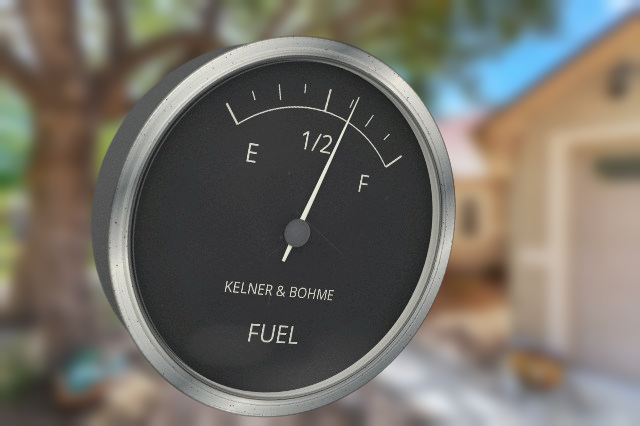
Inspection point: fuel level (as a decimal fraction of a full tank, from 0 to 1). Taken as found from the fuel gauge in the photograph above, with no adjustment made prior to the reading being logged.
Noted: 0.625
